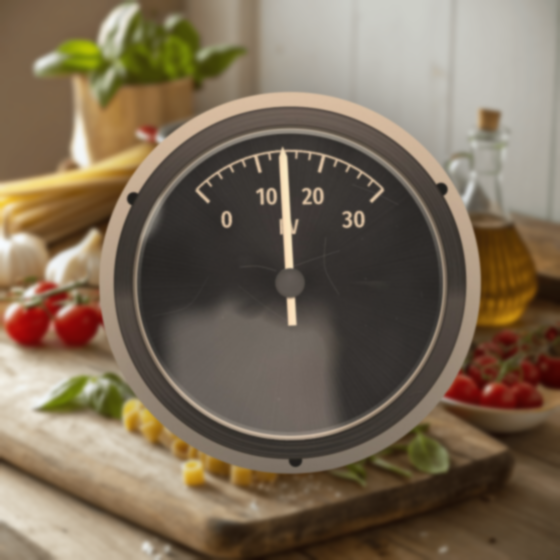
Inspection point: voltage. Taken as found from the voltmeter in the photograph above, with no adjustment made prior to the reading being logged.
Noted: 14 kV
